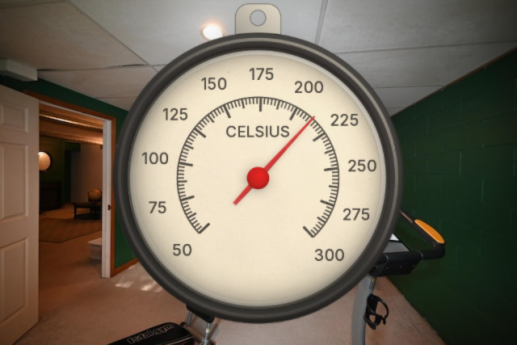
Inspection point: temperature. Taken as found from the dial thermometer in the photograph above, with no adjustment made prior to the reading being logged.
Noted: 212.5 °C
